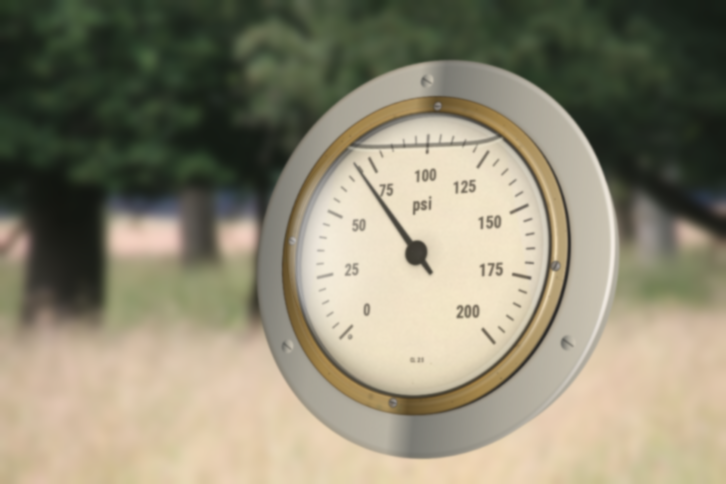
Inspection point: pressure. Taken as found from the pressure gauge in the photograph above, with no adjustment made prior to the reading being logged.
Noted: 70 psi
